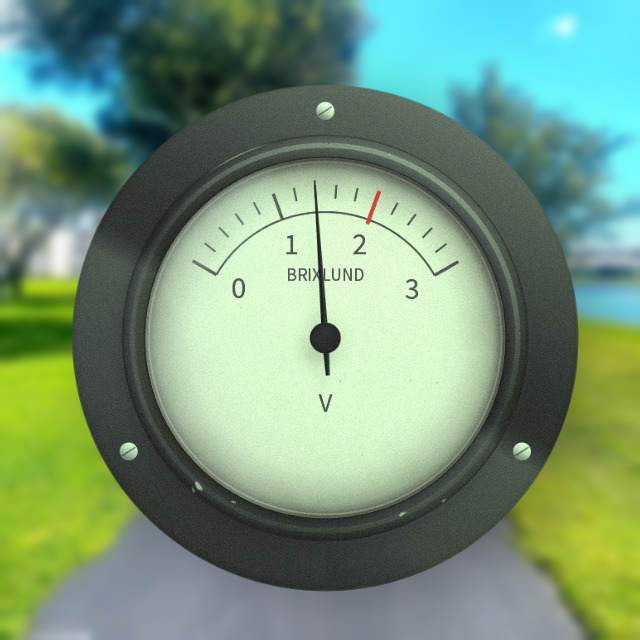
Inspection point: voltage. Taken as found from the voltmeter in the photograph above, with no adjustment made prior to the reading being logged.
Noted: 1.4 V
